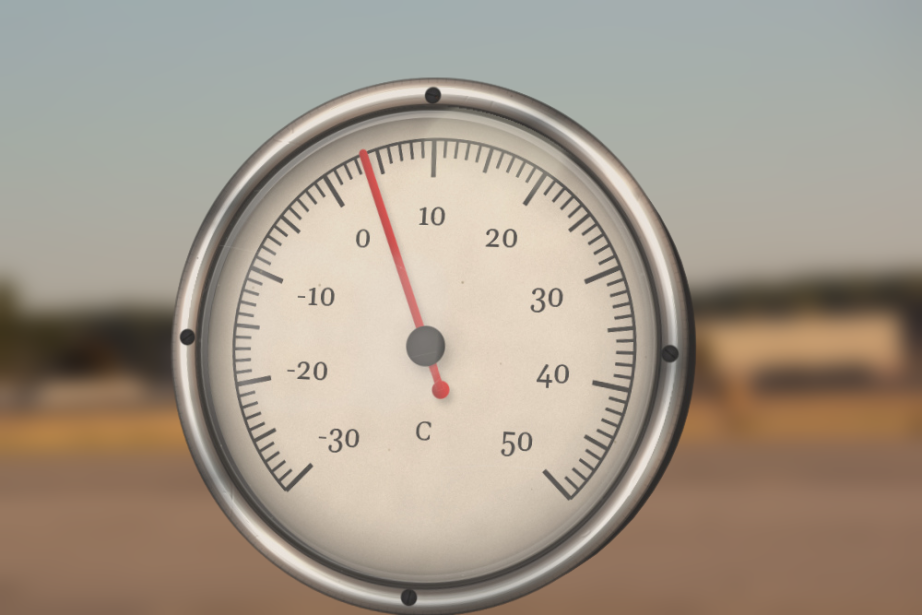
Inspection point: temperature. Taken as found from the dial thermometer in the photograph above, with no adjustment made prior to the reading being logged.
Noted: 4 °C
